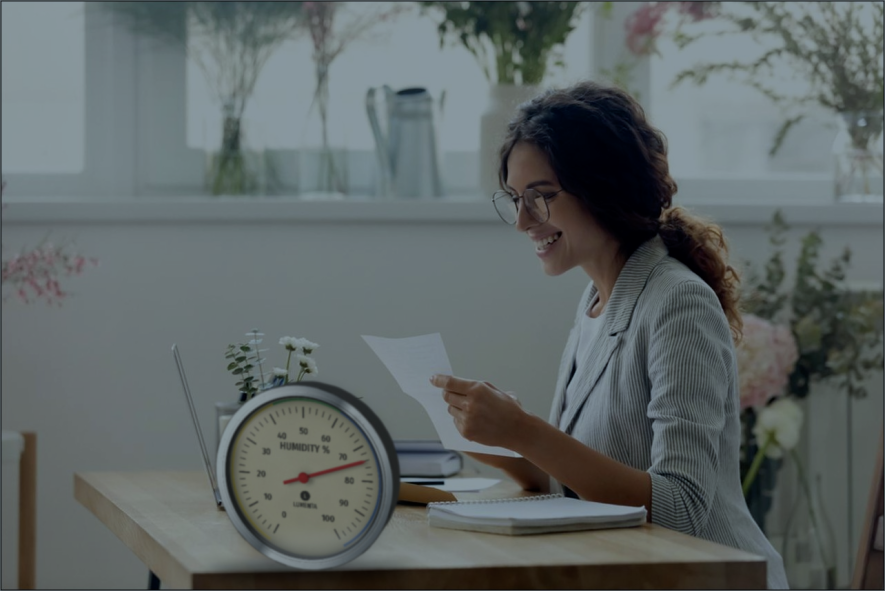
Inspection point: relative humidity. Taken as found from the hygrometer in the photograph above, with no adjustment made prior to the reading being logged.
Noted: 74 %
